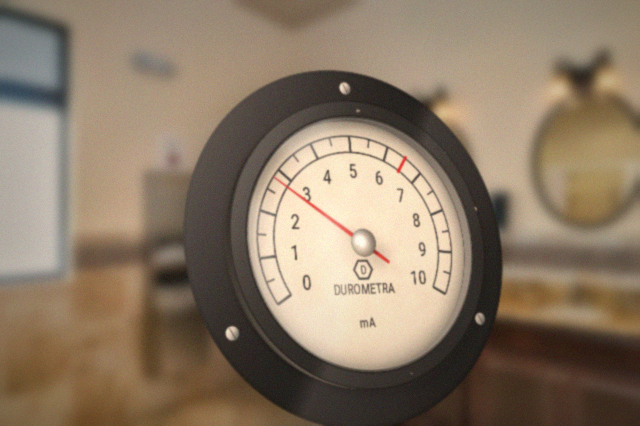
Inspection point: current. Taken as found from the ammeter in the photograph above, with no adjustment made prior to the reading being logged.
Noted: 2.75 mA
